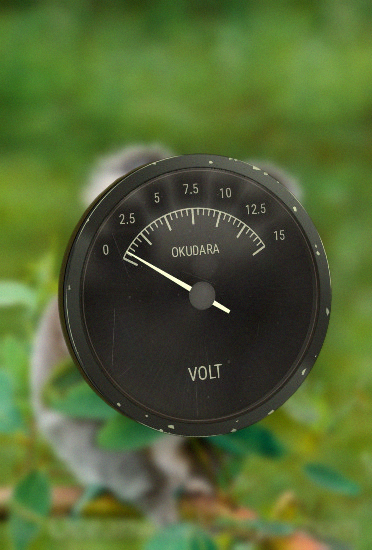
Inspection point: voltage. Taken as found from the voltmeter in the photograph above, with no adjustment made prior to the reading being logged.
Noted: 0.5 V
